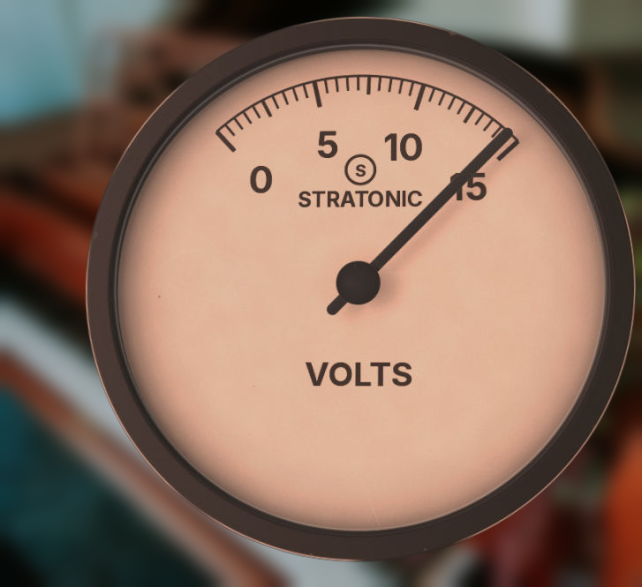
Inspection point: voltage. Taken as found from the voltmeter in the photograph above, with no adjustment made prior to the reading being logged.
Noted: 14.5 V
